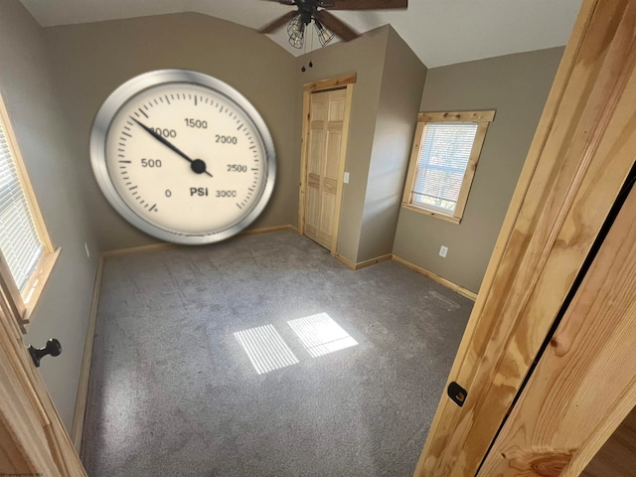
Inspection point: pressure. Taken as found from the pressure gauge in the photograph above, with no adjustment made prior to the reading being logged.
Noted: 900 psi
